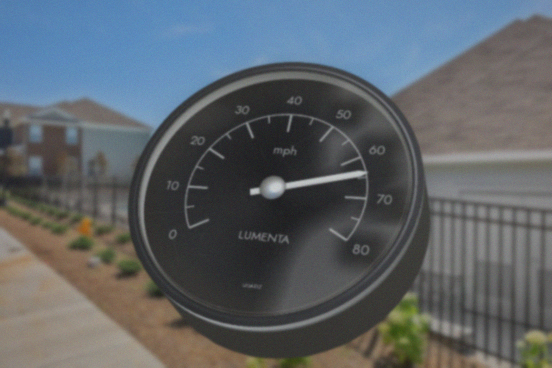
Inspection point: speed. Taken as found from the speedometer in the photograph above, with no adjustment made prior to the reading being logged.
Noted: 65 mph
